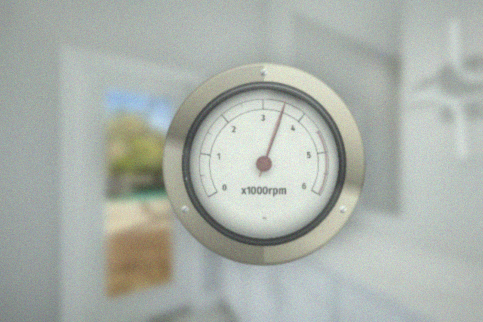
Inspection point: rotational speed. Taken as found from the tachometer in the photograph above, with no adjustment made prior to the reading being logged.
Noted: 3500 rpm
